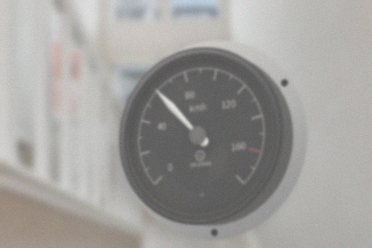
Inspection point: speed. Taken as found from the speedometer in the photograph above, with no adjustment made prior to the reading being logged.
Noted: 60 km/h
